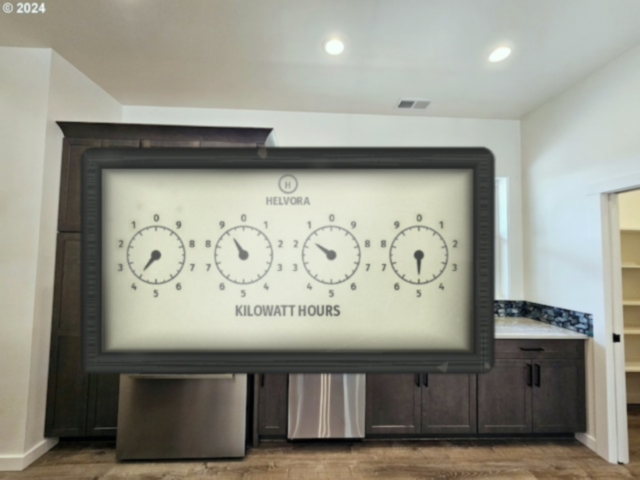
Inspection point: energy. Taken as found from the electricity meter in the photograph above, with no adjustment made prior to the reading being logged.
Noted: 3915 kWh
